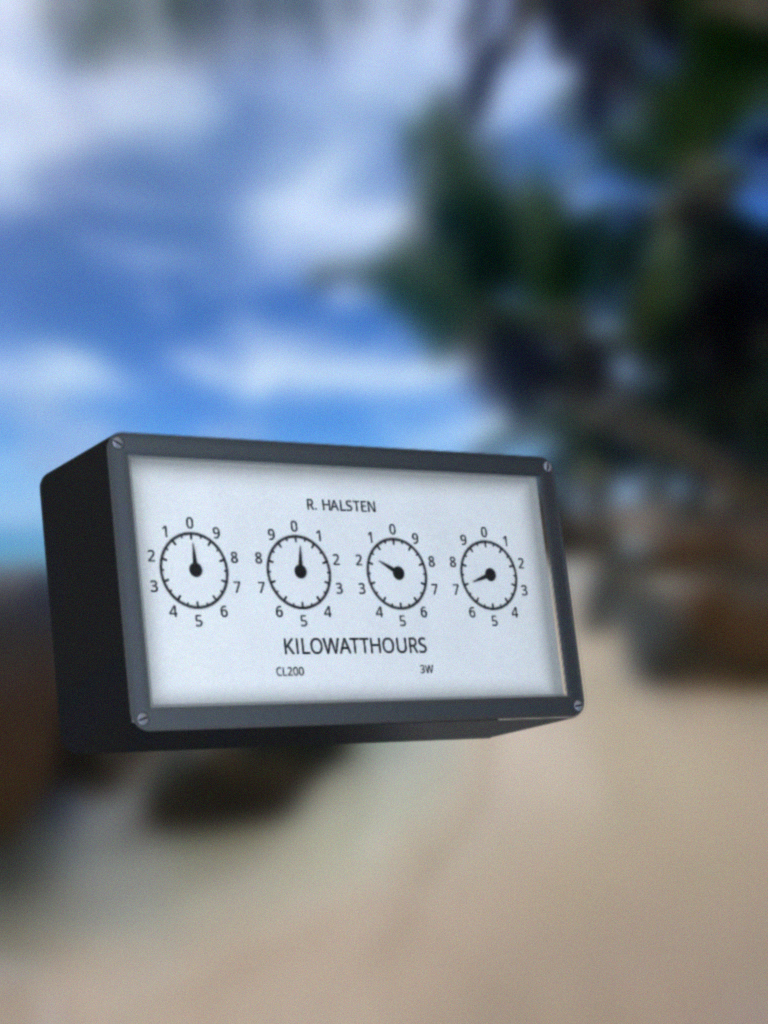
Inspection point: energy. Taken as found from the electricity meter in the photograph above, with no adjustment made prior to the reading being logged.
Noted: 17 kWh
